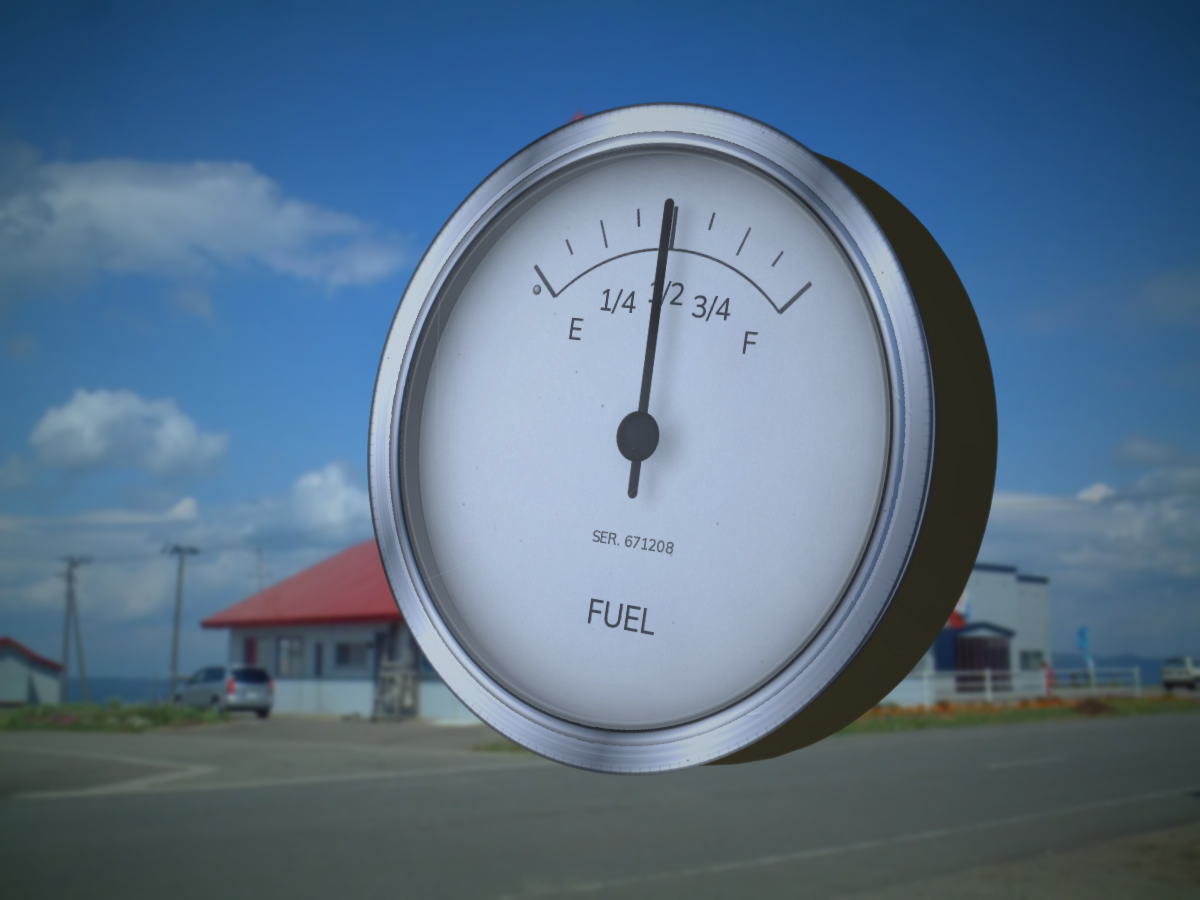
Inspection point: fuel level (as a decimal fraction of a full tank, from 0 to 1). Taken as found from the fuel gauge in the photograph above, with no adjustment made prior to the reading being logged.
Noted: 0.5
